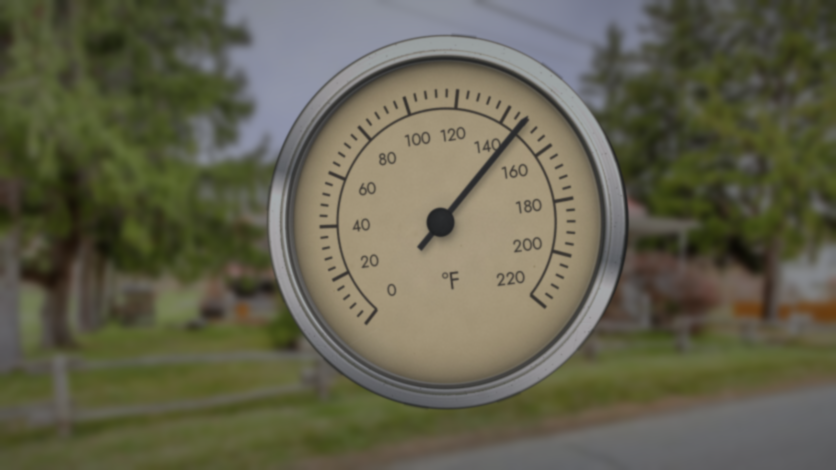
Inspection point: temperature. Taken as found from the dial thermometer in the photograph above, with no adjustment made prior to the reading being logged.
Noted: 148 °F
